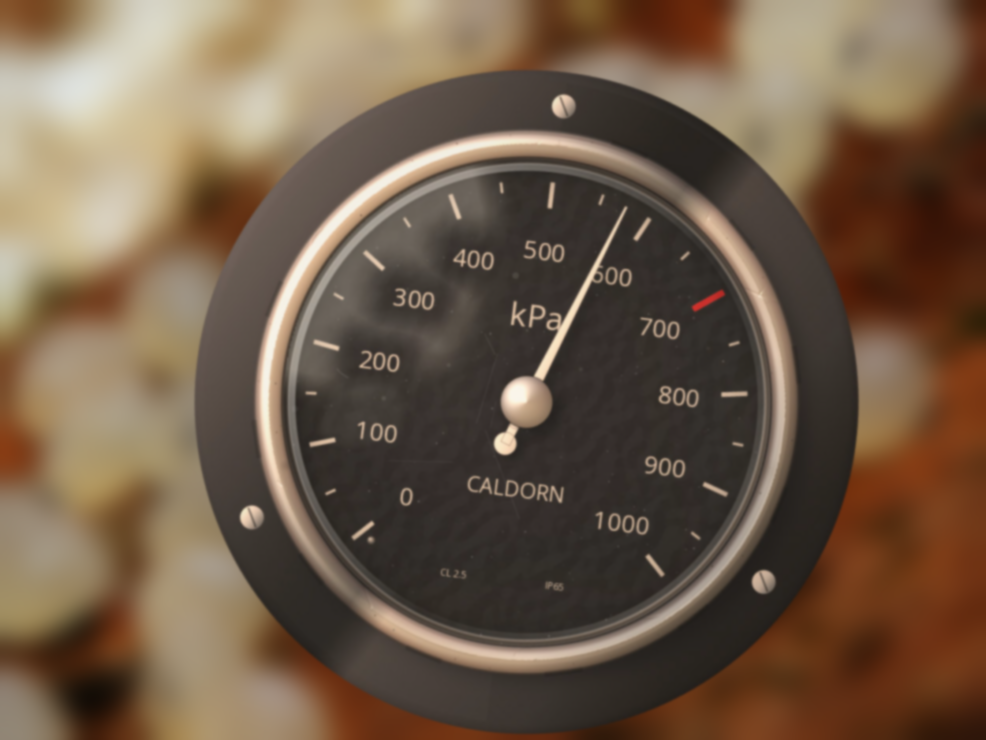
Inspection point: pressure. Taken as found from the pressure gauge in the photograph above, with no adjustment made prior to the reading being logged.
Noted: 575 kPa
